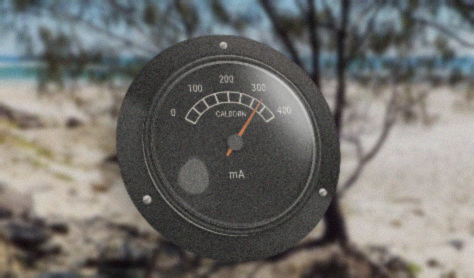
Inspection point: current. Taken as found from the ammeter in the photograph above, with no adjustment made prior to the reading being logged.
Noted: 325 mA
